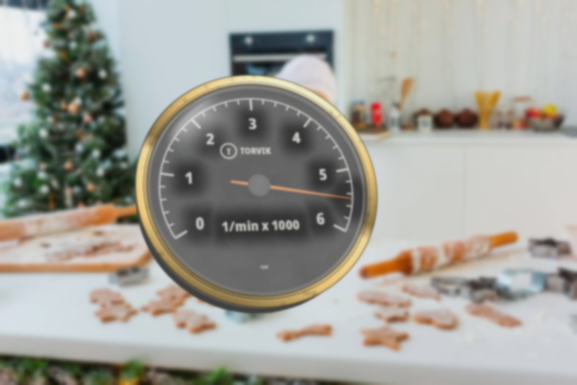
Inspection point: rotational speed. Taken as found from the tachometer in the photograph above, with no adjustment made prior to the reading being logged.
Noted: 5500 rpm
